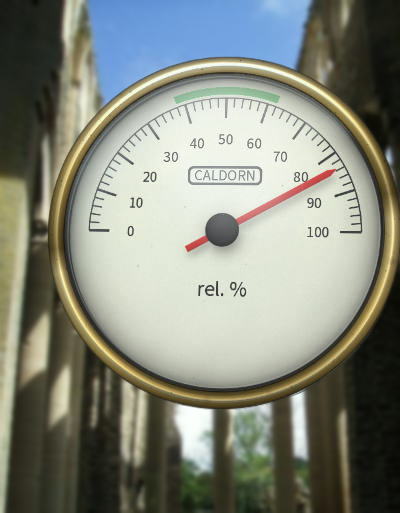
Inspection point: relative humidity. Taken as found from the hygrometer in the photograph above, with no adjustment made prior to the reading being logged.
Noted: 84 %
